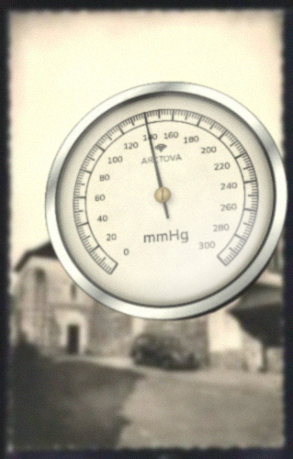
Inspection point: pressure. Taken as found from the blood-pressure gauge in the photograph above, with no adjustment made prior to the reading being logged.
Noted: 140 mmHg
